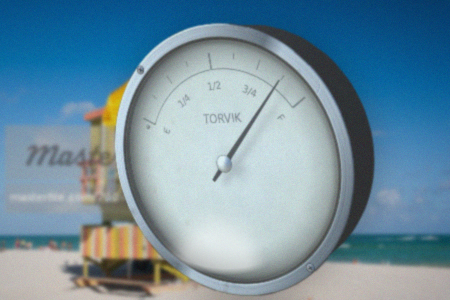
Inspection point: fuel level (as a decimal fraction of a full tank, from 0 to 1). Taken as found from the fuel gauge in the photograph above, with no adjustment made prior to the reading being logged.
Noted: 0.875
